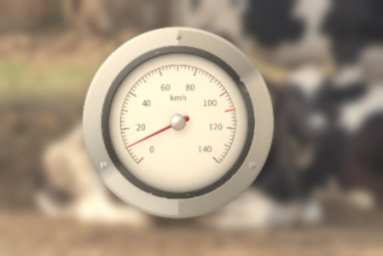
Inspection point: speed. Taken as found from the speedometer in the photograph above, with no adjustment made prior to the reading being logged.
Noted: 10 km/h
